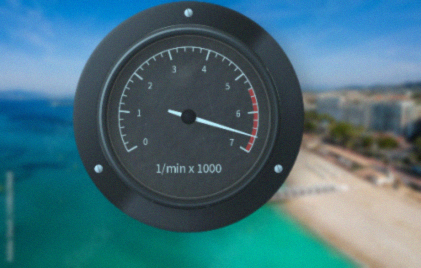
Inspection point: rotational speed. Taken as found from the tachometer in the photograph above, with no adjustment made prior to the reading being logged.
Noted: 6600 rpm
